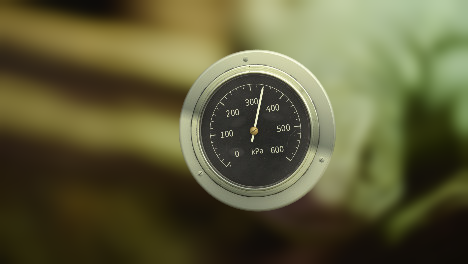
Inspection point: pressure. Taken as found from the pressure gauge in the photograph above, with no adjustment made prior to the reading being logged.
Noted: 340 kPa
